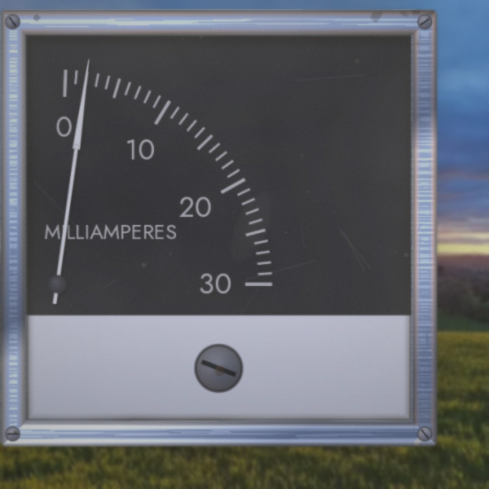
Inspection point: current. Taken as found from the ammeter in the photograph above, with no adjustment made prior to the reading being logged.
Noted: 2 mA
